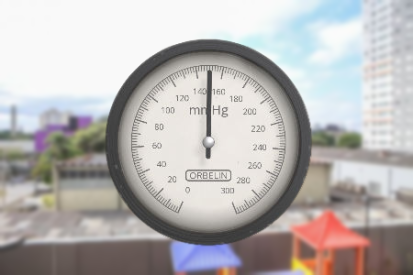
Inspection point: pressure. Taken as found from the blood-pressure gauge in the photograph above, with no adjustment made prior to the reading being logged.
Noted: 150 mmHg
